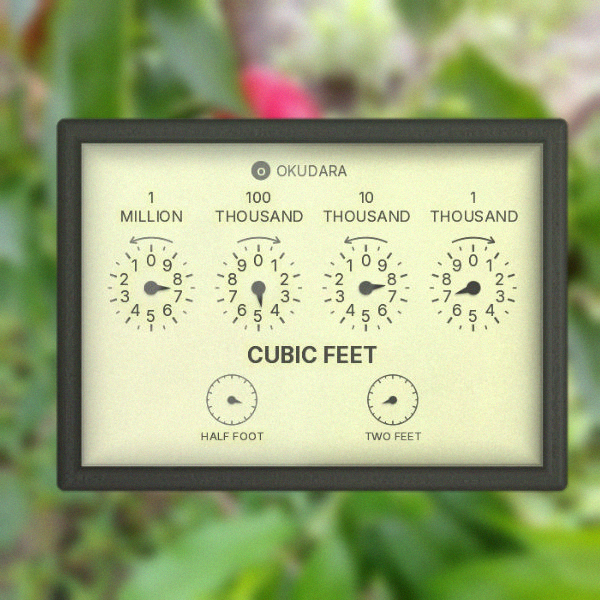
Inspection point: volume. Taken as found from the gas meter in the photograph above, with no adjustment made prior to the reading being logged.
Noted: 747700 ft³
